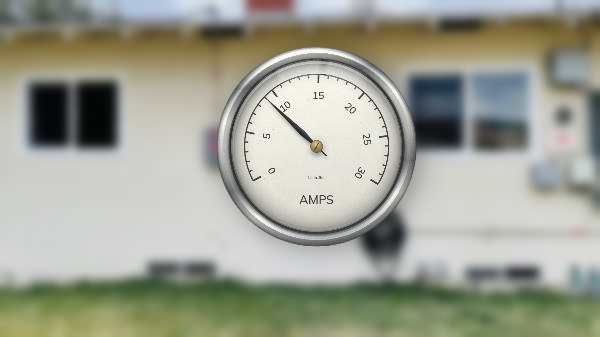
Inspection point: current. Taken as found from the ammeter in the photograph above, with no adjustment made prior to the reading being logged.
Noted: 9 A
